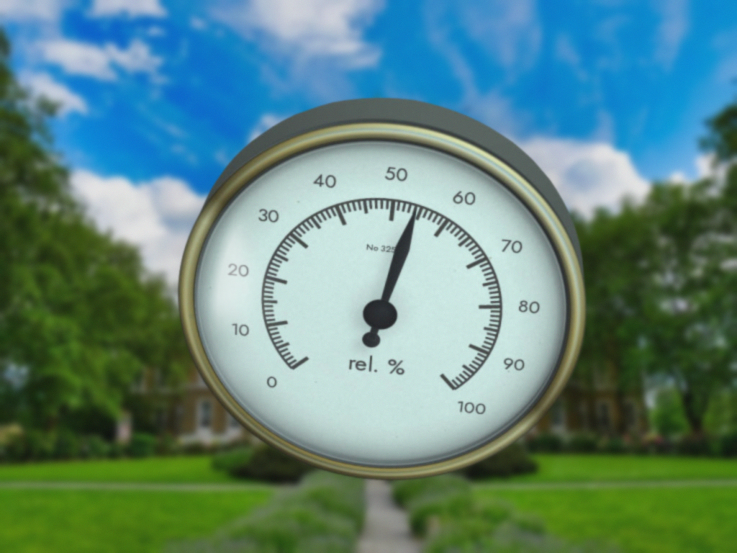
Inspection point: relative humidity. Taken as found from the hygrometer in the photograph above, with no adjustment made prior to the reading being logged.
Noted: 54 %
